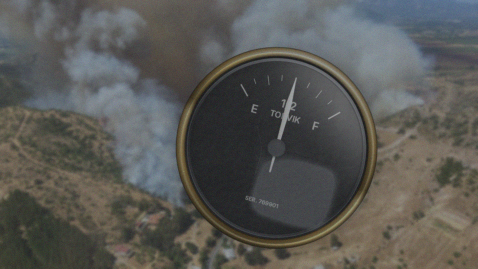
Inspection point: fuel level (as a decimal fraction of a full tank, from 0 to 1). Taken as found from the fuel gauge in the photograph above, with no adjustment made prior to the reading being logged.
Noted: 0.5
